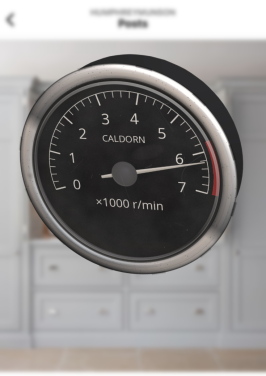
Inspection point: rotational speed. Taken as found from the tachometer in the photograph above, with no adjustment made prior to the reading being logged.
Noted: 6200 rpm
